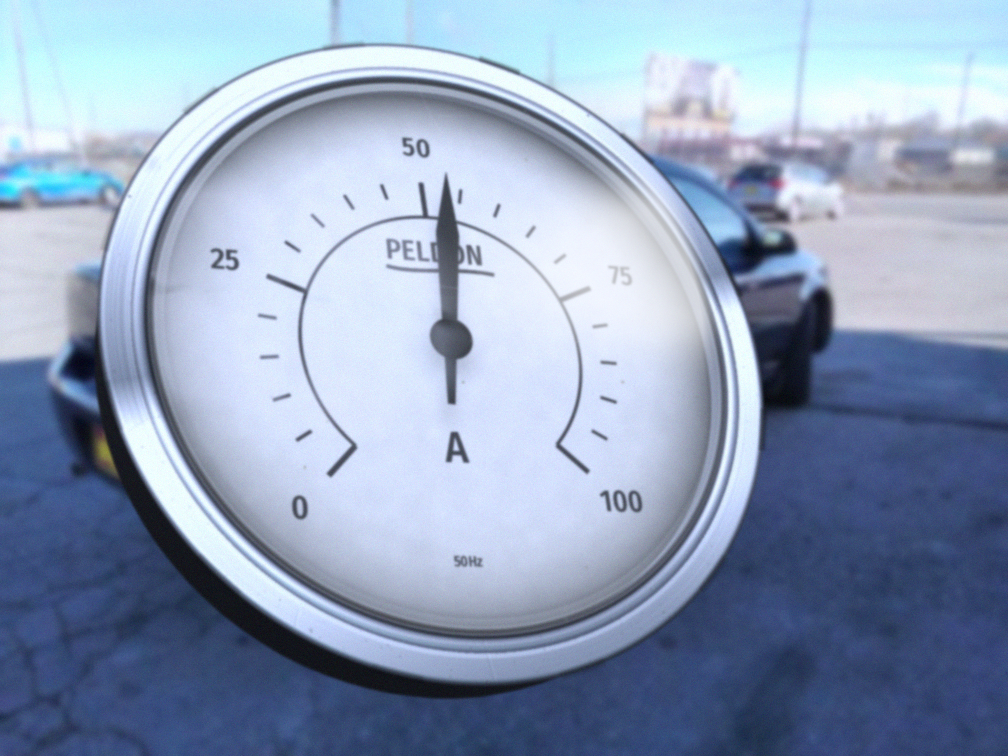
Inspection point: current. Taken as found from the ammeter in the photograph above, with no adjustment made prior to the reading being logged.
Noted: 52.5 A
